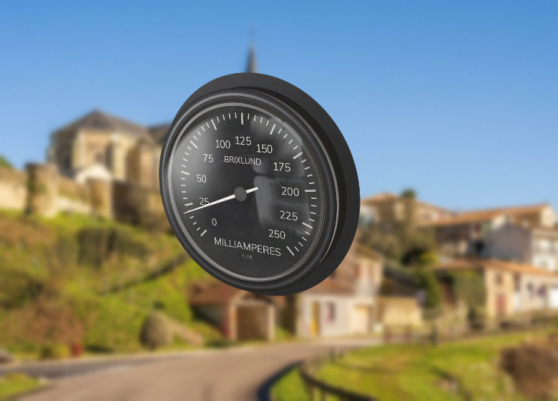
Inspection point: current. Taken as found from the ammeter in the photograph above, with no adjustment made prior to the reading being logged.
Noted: 20 mA
